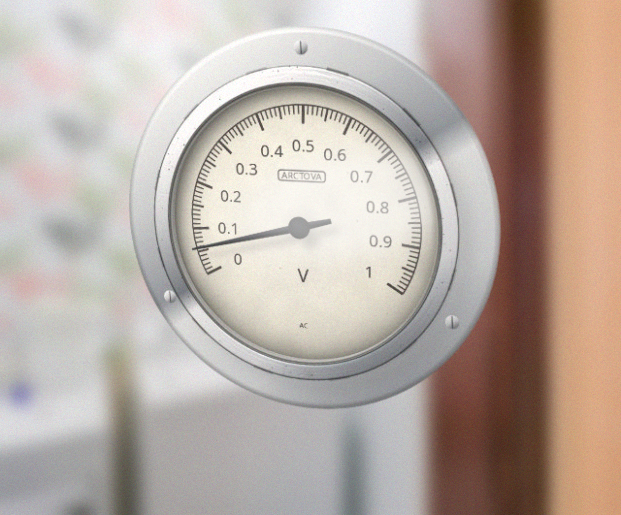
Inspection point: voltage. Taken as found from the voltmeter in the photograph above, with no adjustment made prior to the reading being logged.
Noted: 0.06 V
